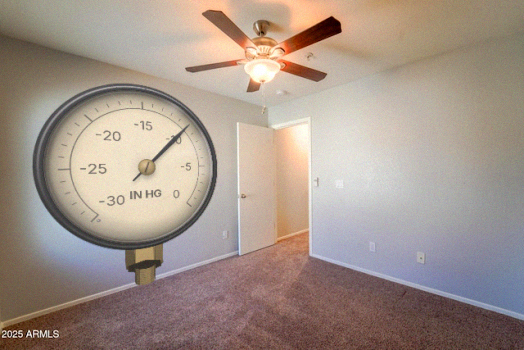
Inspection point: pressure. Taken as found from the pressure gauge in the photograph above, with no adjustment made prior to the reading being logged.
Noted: -10 inHg
